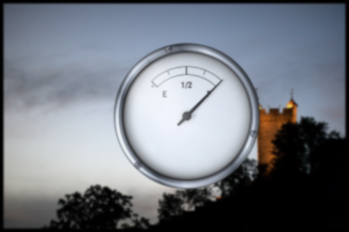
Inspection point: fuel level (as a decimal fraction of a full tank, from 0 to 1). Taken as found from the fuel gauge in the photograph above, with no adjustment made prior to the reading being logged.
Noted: 1
